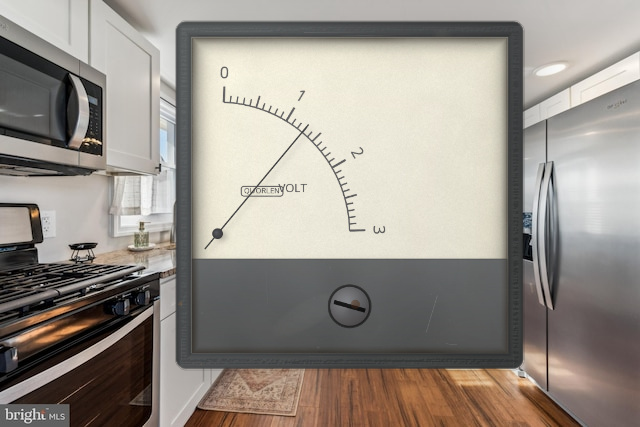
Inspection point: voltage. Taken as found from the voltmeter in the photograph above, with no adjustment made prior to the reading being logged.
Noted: 1.3 V
